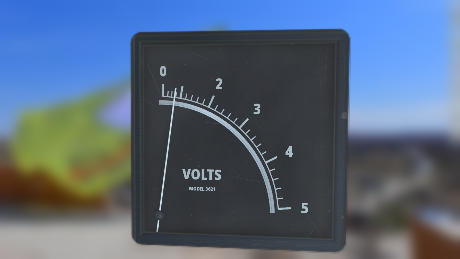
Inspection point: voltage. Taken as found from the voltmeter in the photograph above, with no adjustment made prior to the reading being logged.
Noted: 0.8 V
